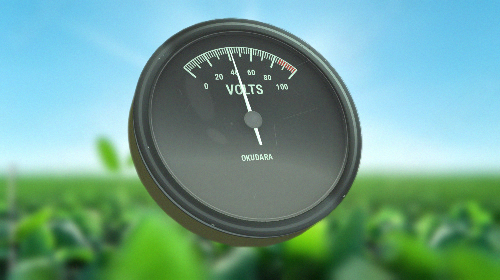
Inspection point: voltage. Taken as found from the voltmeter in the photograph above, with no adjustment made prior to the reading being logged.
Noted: 40 V
